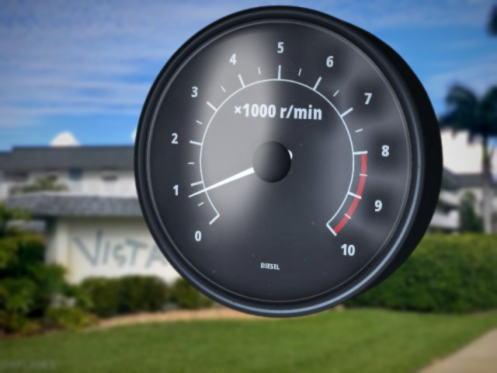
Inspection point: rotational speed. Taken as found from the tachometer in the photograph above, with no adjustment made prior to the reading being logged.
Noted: 750 rpm
